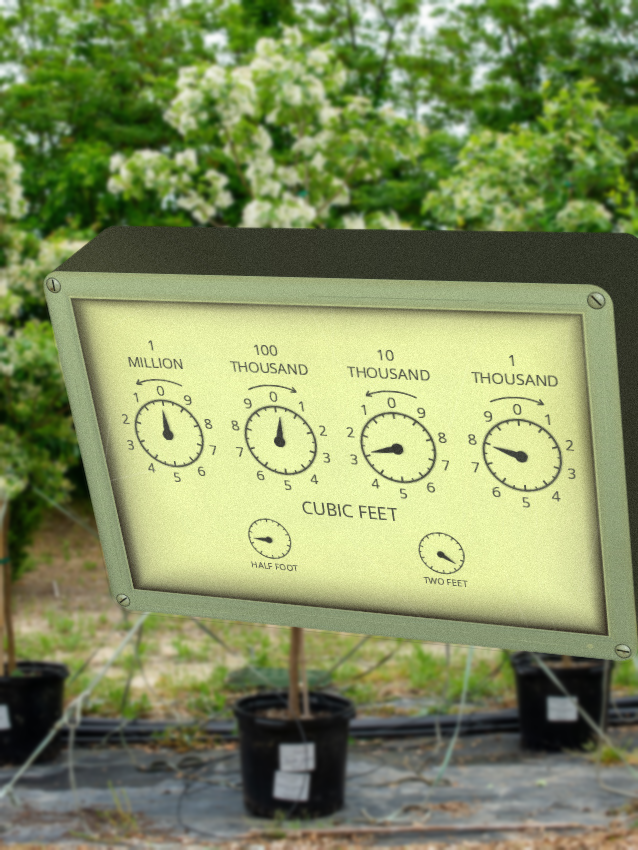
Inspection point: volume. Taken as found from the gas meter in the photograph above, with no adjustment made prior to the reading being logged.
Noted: 2800 ft³
